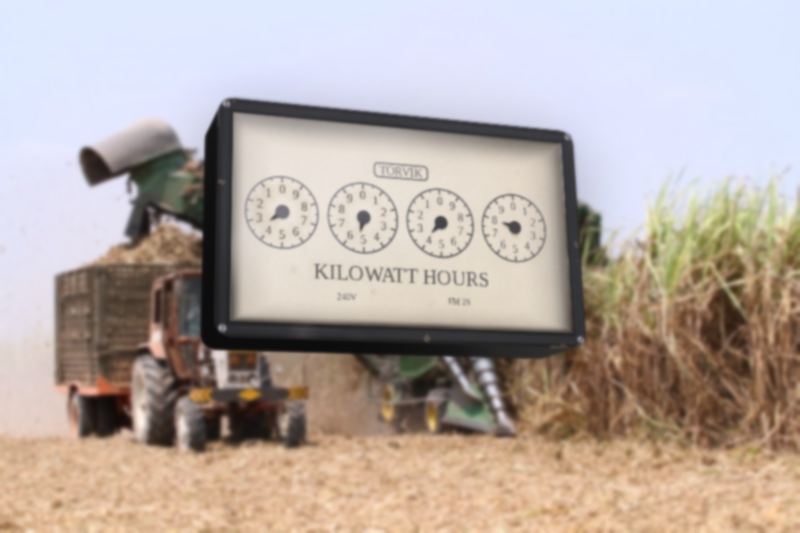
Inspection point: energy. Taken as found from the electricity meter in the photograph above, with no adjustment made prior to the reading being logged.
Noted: 3538 kWh
